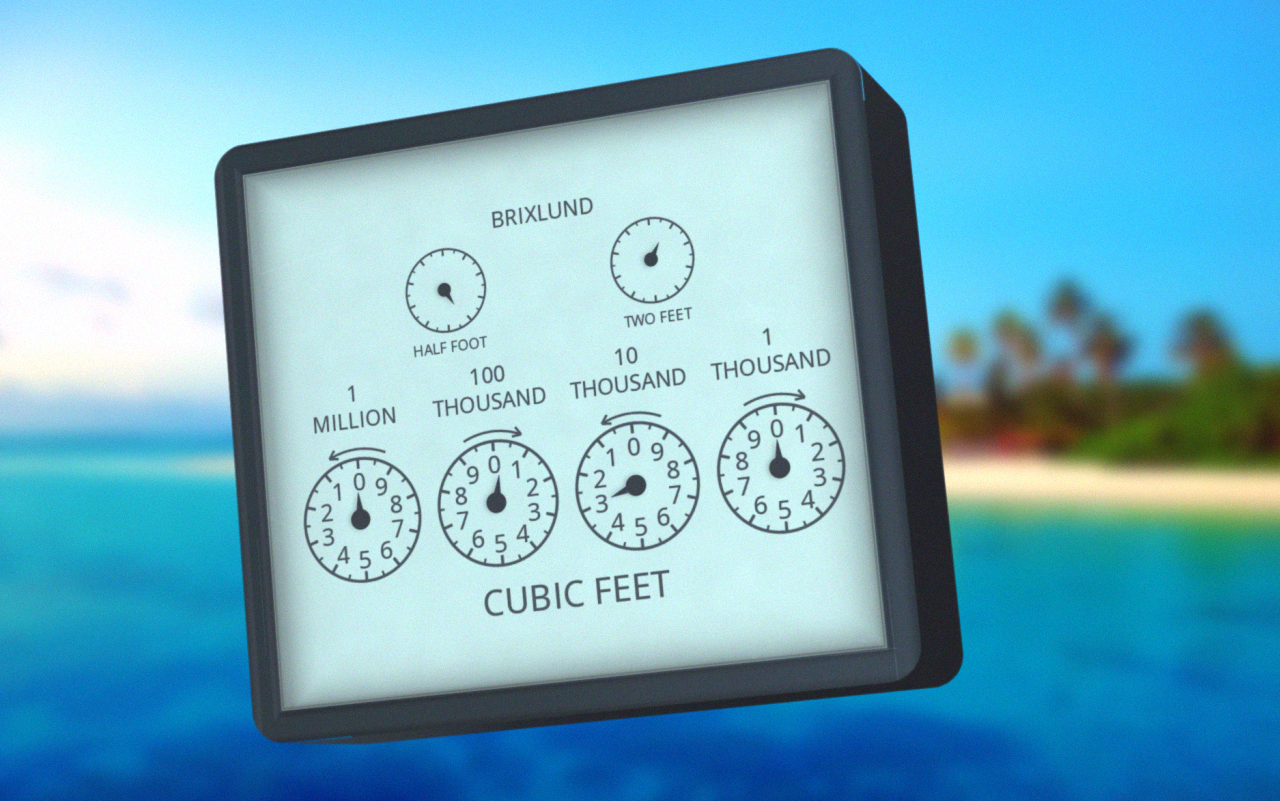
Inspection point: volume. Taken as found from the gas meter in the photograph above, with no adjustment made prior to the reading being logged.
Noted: 3000 ft³
